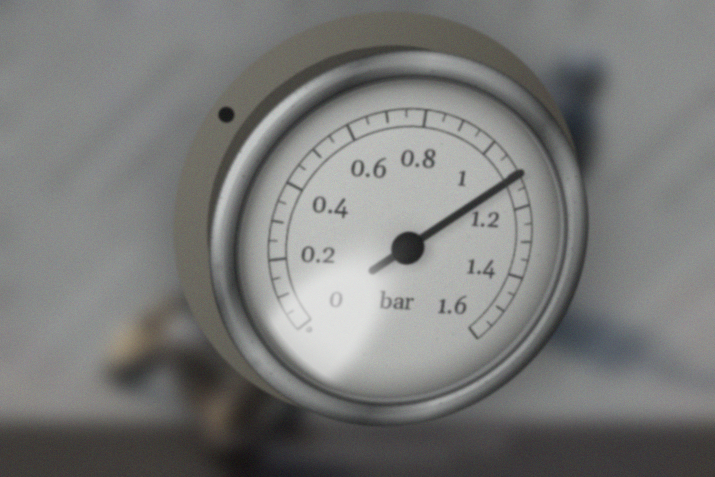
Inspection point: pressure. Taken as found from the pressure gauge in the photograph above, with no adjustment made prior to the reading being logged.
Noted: 1.1 bar
